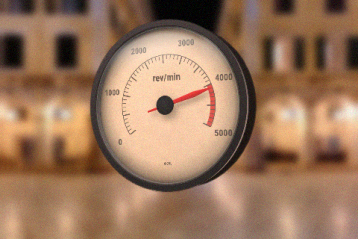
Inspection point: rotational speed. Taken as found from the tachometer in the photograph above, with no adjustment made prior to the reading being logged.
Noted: 4100 rpm
